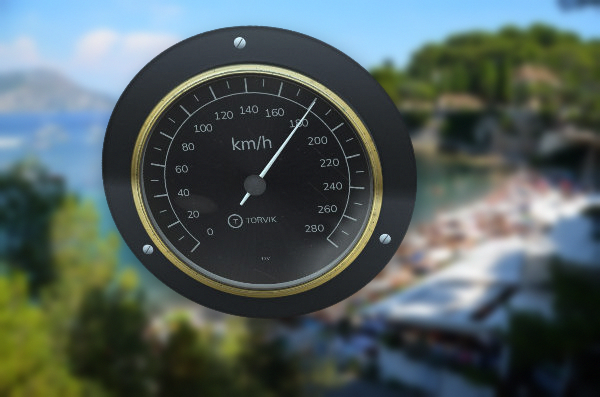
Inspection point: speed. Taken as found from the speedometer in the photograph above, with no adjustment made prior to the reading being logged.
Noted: 180 km/h
